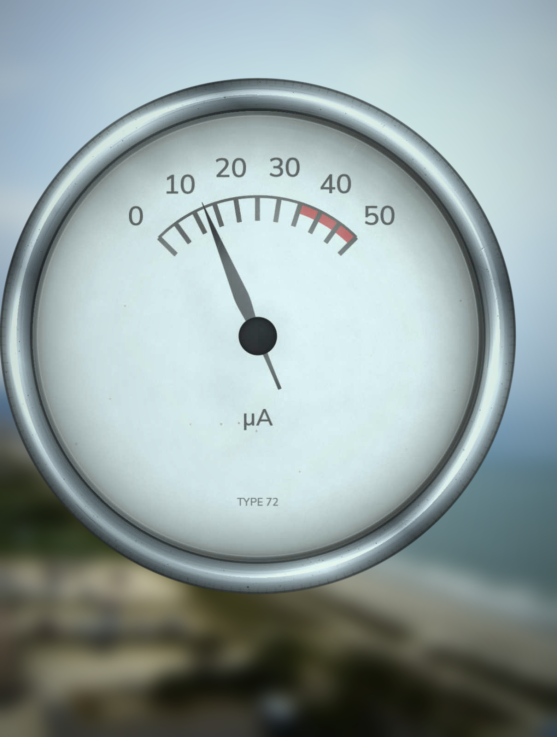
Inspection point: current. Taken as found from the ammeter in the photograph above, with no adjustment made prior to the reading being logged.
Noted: 12.5 µA
